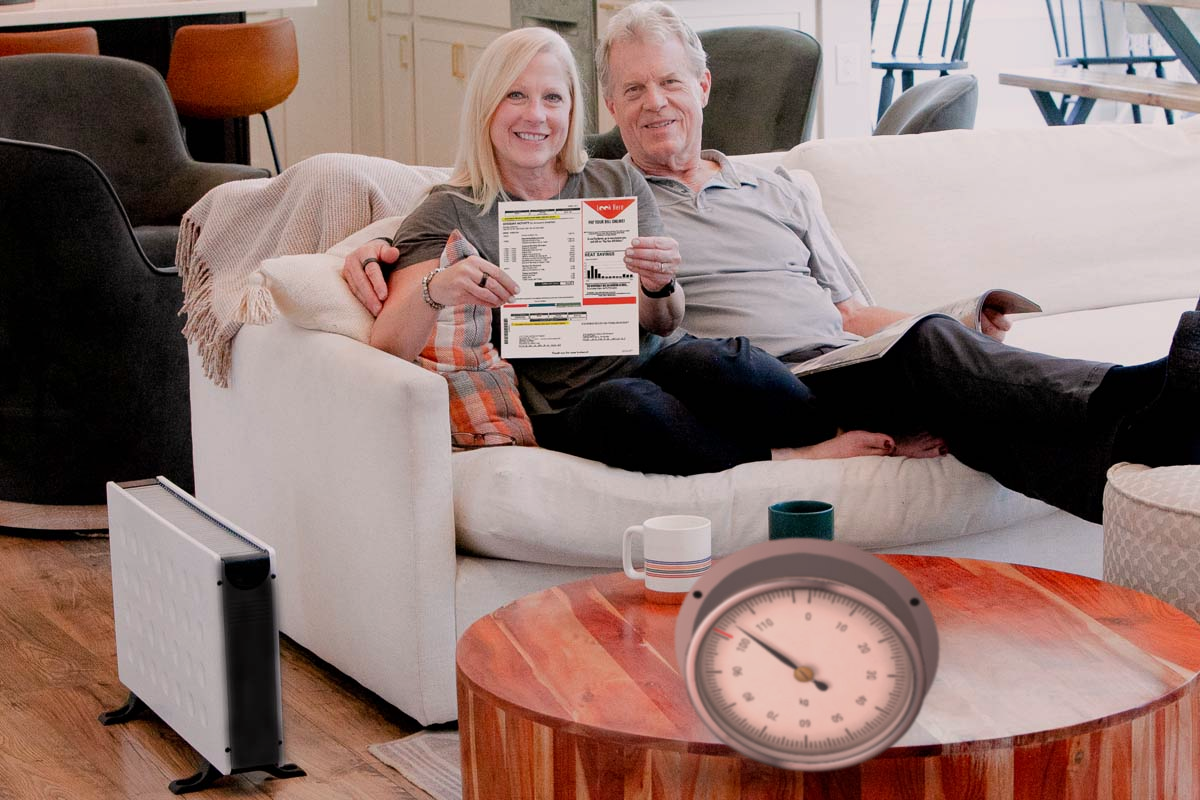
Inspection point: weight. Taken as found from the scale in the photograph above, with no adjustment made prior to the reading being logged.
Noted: 105 kg
